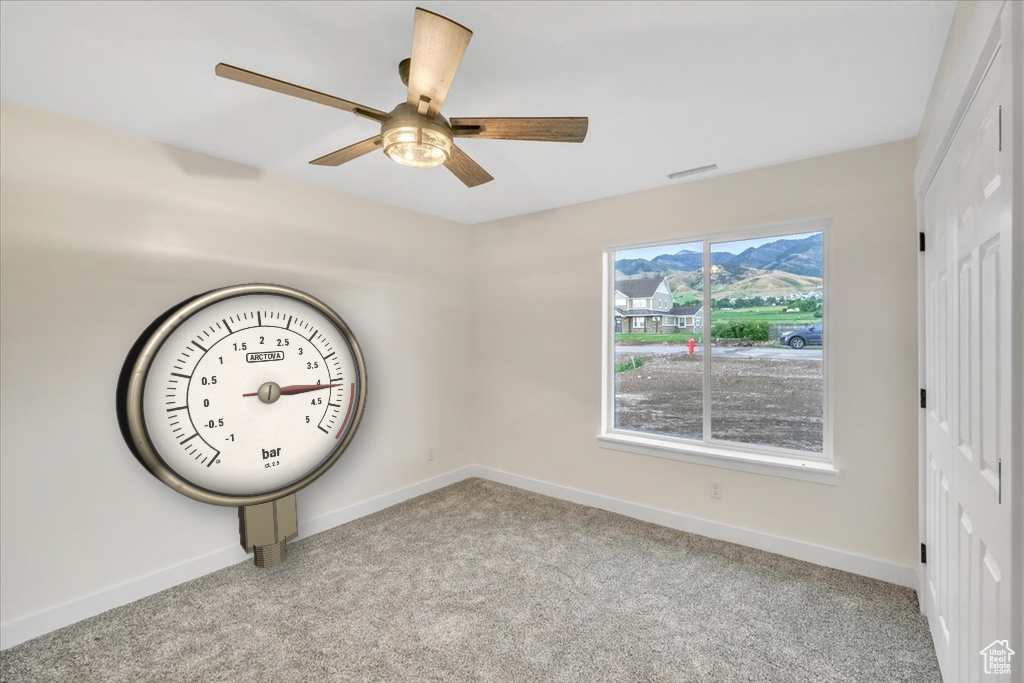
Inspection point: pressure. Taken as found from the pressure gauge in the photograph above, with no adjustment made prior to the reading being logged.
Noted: 4.1 bar
